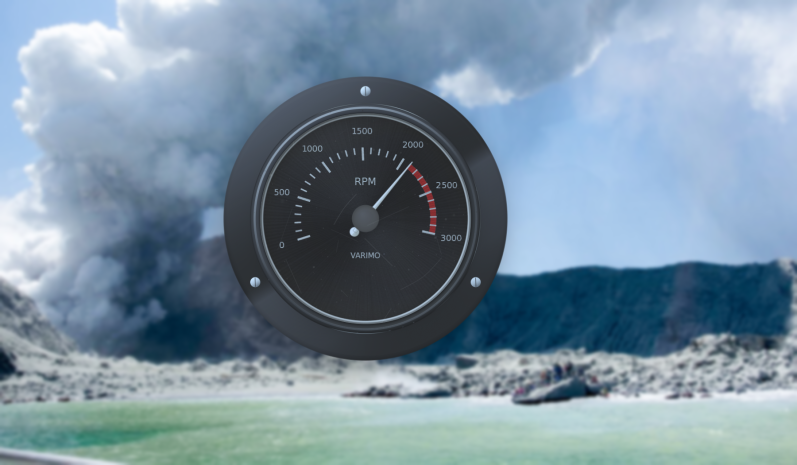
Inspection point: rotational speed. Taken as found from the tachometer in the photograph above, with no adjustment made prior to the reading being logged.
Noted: 2100 rpm
